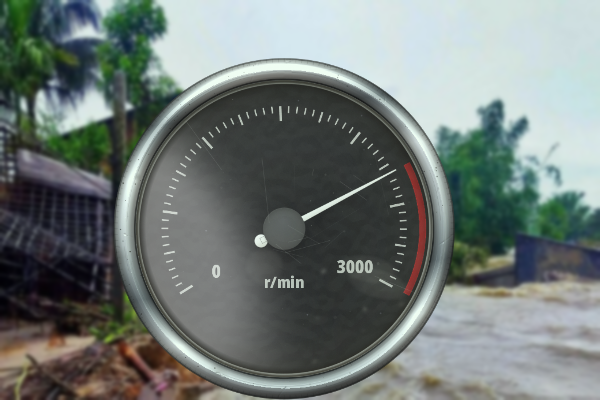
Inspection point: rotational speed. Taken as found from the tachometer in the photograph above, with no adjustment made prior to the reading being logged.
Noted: 2300 rpm
